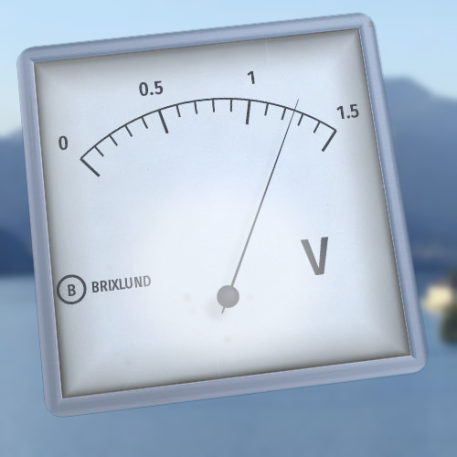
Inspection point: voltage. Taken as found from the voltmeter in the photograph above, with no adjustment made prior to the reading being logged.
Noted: 1.25 V
